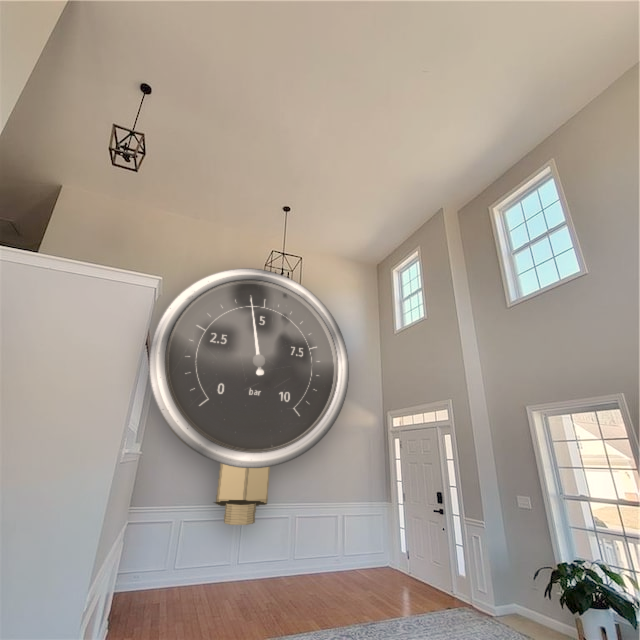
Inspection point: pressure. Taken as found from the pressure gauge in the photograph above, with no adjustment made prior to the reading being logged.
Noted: 4.5 bar
